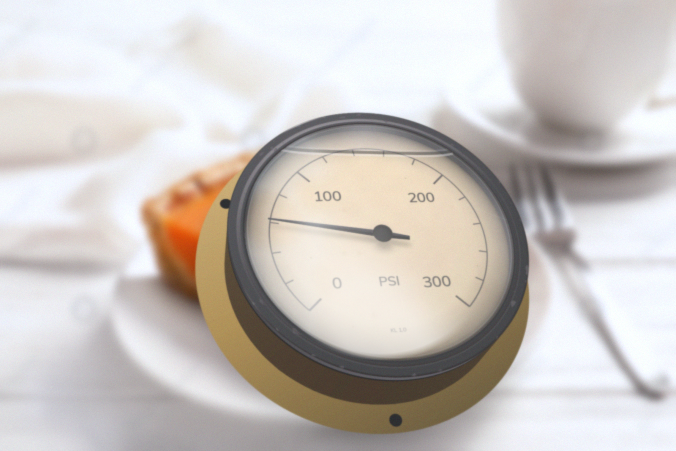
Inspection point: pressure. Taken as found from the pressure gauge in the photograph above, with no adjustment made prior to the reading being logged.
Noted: 60 psi
